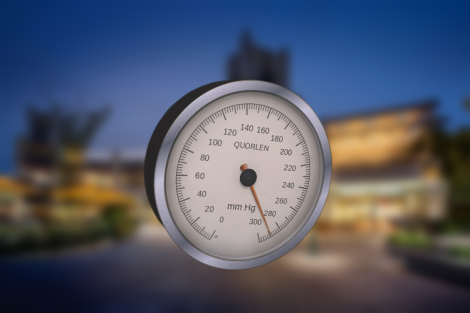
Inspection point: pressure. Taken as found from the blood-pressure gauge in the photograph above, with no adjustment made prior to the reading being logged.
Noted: 290 mmHg
